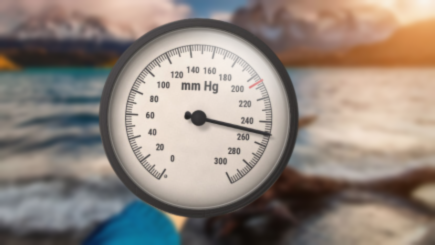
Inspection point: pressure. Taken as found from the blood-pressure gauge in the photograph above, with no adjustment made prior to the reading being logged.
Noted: 250 mmHg
